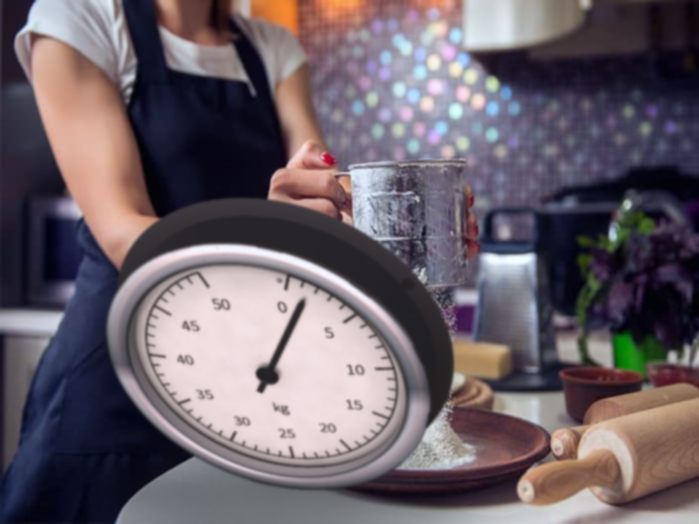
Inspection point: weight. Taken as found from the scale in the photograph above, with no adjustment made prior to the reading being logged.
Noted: 1.5 kg
